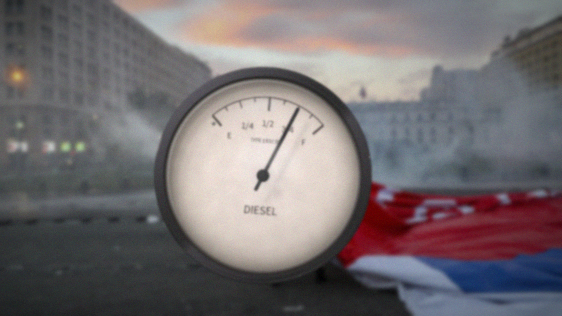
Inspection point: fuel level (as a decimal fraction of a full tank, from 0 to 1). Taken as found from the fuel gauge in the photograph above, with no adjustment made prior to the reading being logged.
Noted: 0.75
